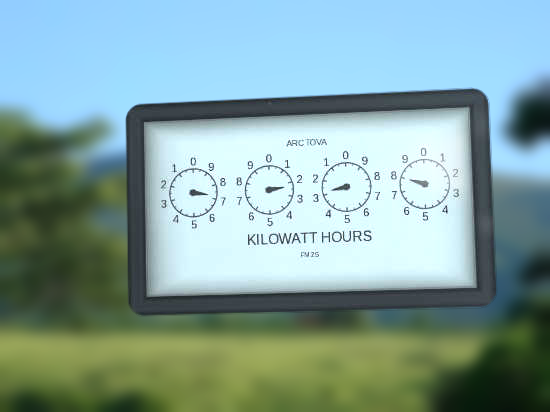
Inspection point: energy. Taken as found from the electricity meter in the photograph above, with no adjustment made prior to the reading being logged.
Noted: 7228 kWh
